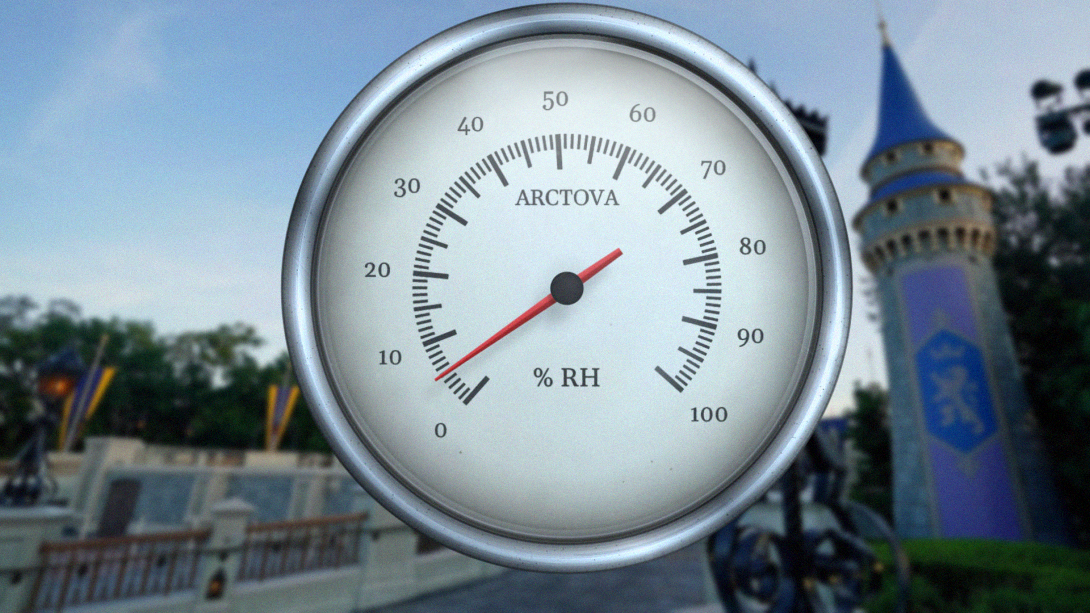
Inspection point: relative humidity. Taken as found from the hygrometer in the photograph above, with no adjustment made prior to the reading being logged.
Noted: 5 %
